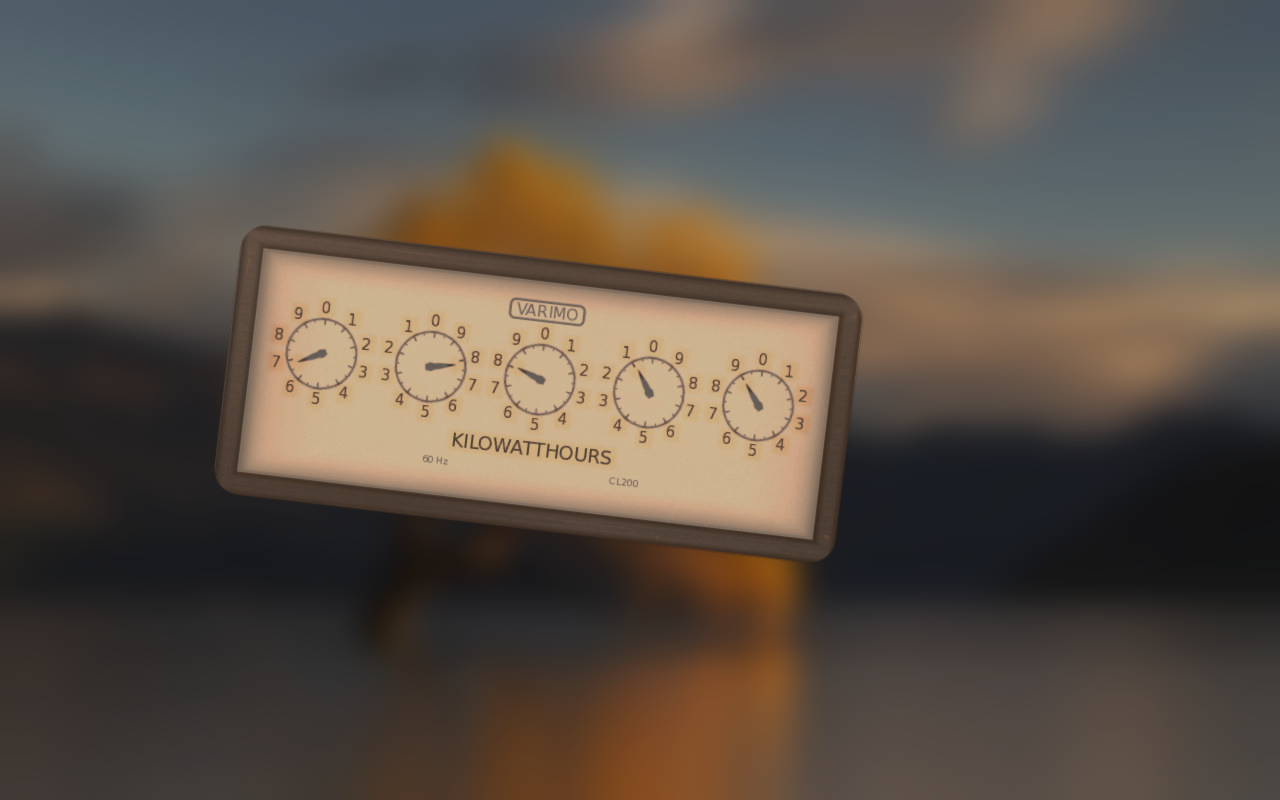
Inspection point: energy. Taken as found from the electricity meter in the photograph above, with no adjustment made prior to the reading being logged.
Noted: 67809 kWh
